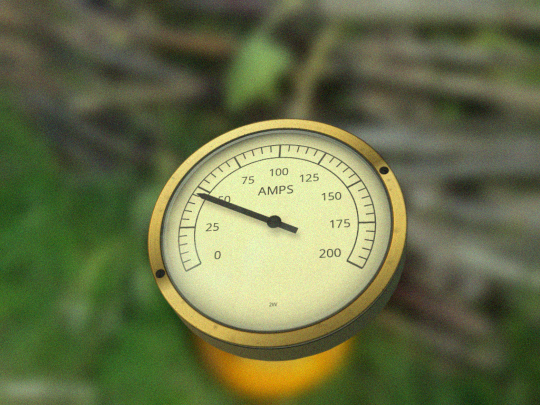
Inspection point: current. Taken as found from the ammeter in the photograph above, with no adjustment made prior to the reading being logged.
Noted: 45 A
